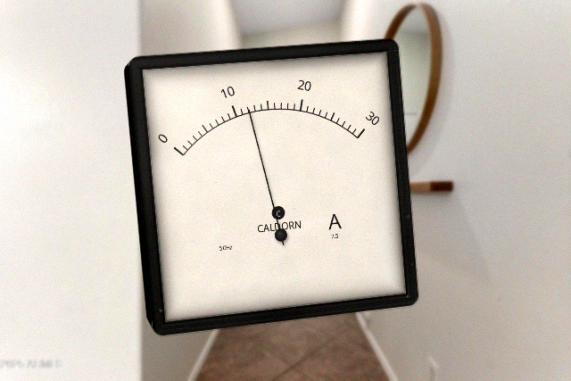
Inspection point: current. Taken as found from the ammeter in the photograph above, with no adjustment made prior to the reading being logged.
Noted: 12 A
